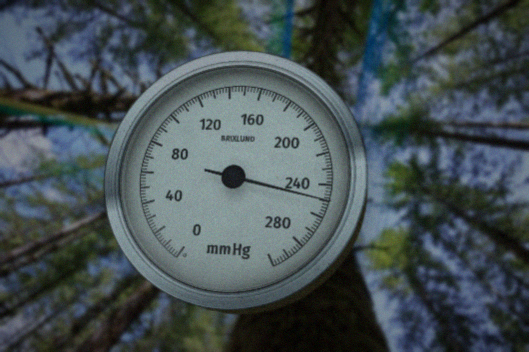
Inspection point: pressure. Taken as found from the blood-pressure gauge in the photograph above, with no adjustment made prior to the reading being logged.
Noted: 250 mmHg
